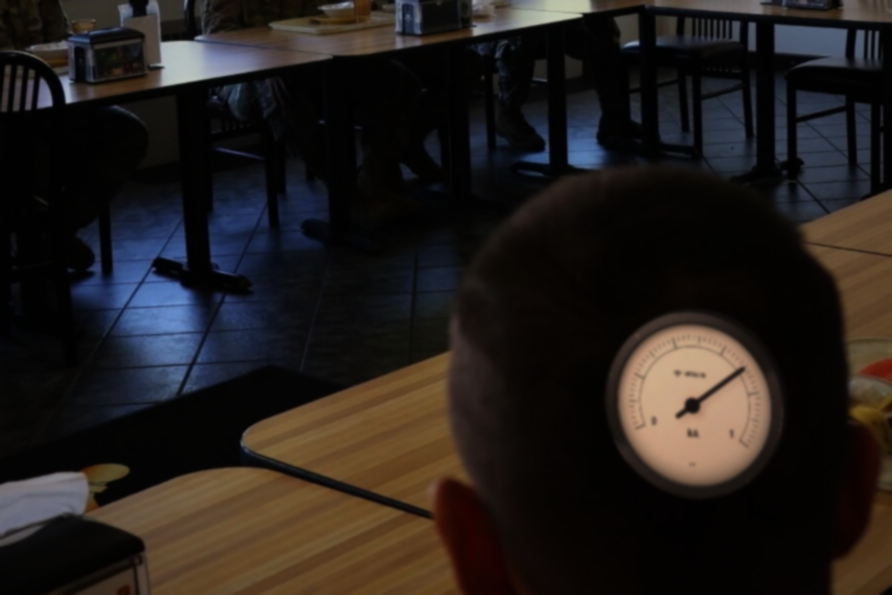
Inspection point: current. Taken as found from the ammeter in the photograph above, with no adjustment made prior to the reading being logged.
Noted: 0.7 kA
